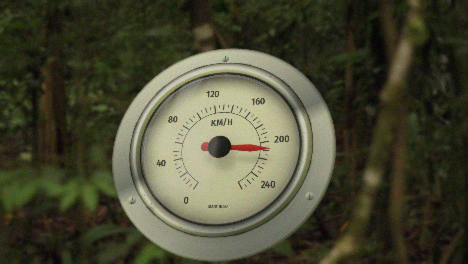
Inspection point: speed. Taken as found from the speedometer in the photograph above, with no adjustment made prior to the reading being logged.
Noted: 210 km/h
